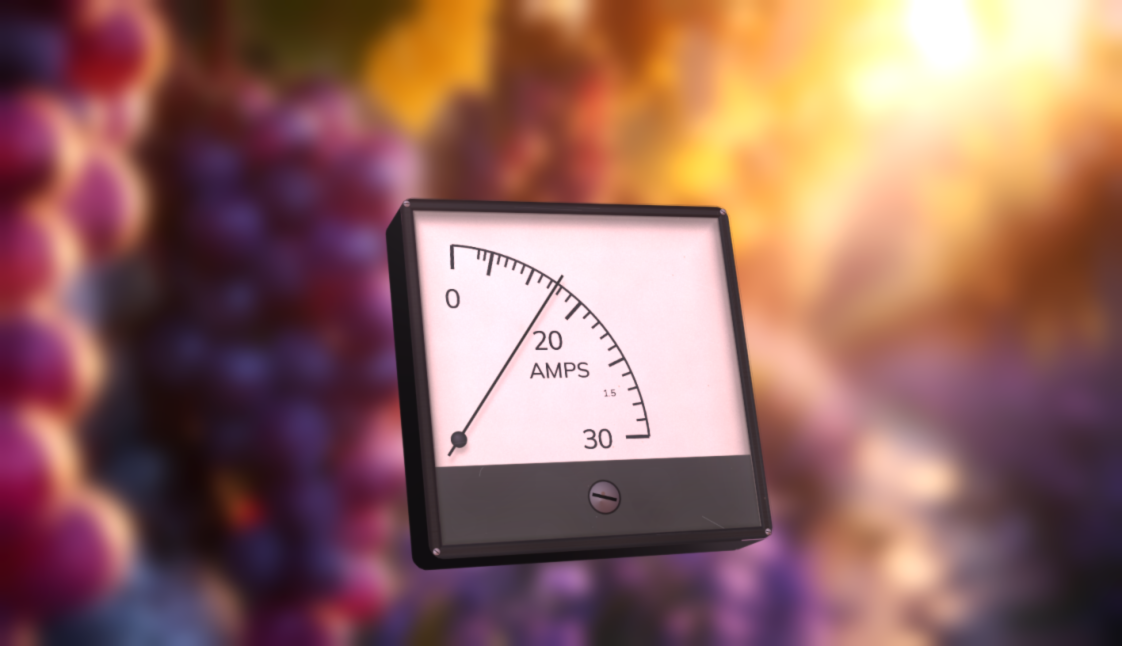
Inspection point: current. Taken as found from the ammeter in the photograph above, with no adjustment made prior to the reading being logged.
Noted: 17.5 A
